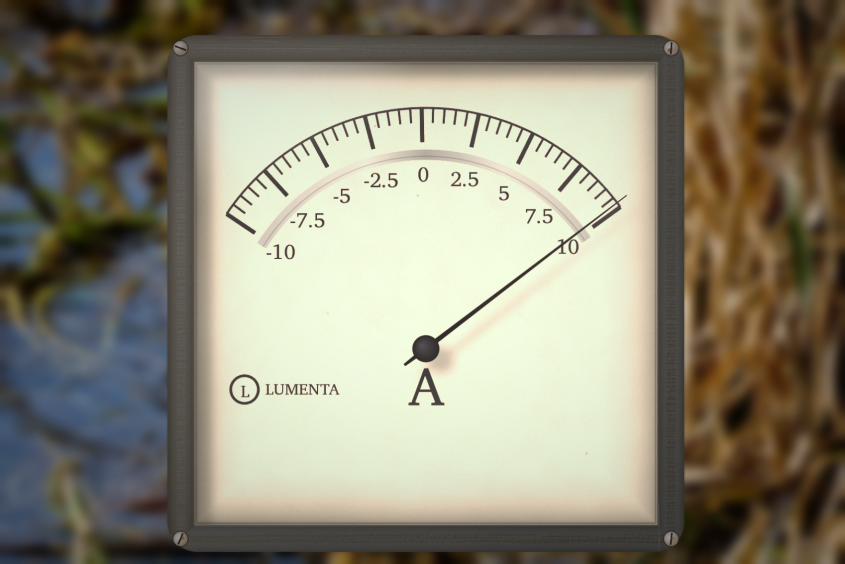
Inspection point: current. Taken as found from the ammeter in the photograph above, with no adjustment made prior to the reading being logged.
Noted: 9.75 A
